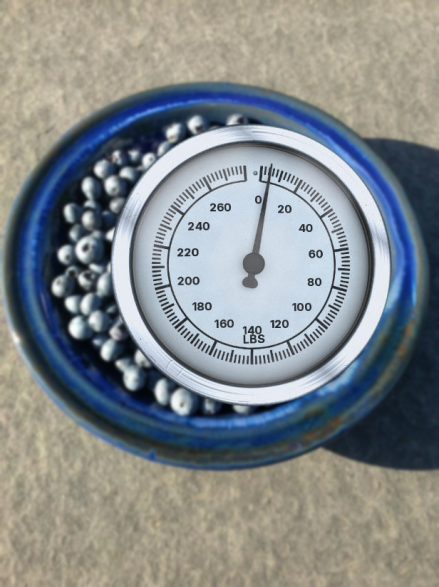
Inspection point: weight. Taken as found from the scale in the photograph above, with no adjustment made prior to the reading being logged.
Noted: 4 lb
